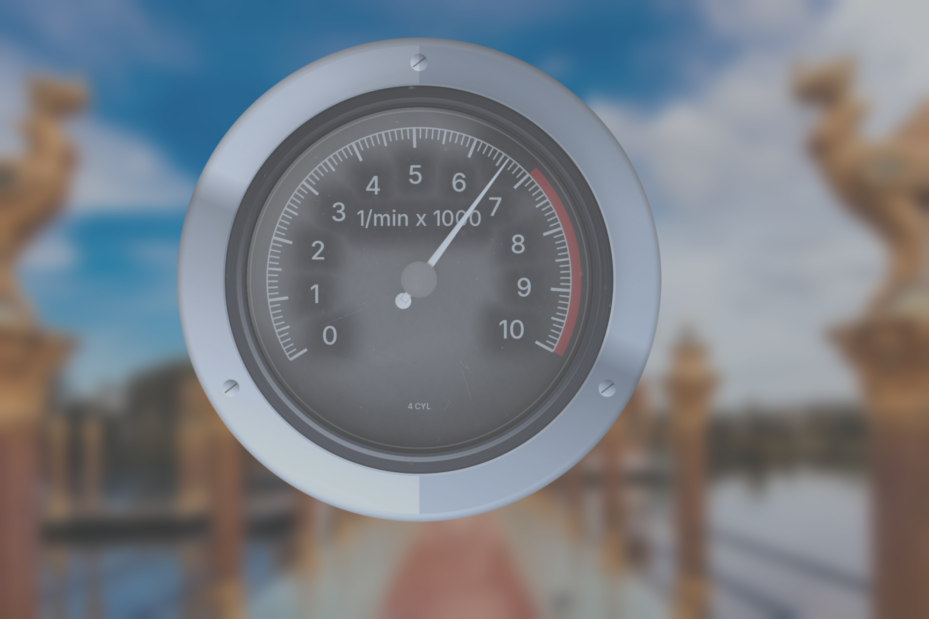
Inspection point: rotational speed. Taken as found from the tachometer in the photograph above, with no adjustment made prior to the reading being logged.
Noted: 6600 rpm
